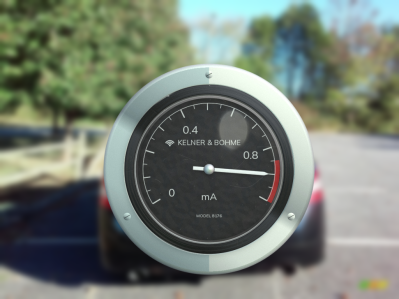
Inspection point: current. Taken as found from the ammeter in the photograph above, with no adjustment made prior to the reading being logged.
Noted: 0.9 mA
